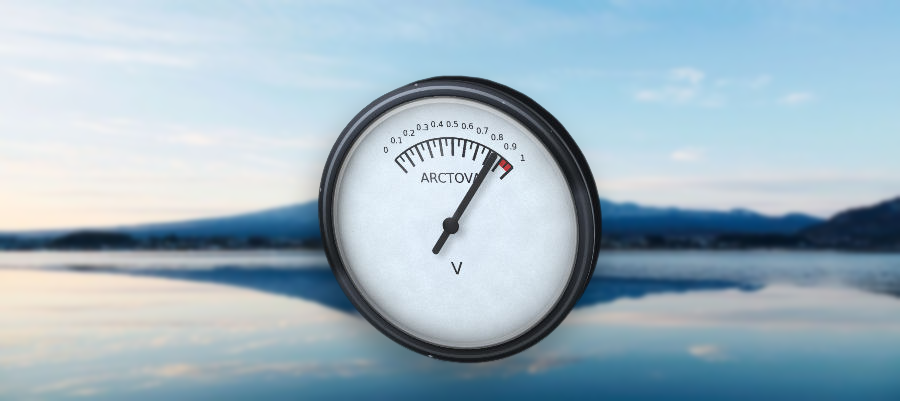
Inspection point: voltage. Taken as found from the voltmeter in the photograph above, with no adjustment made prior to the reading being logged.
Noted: 0.85 V
